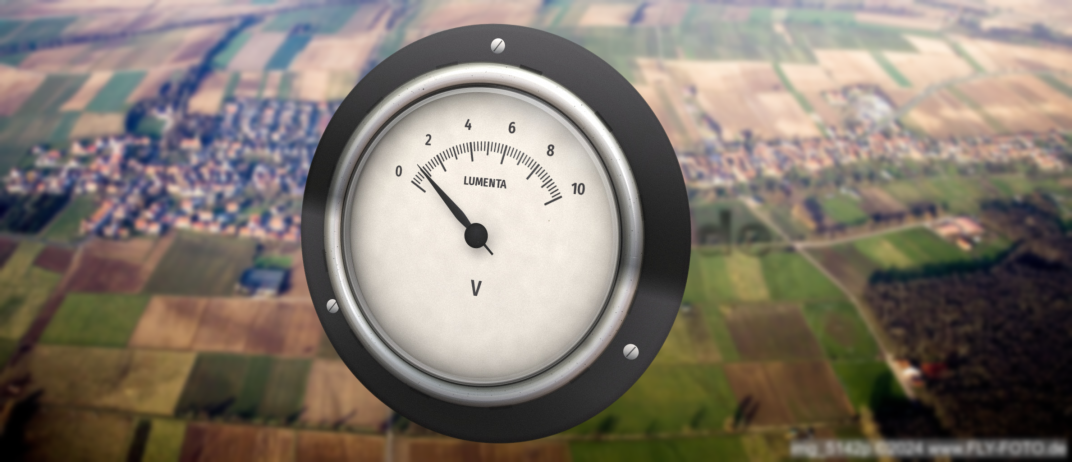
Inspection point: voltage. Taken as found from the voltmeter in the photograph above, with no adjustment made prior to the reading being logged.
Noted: 1 V
